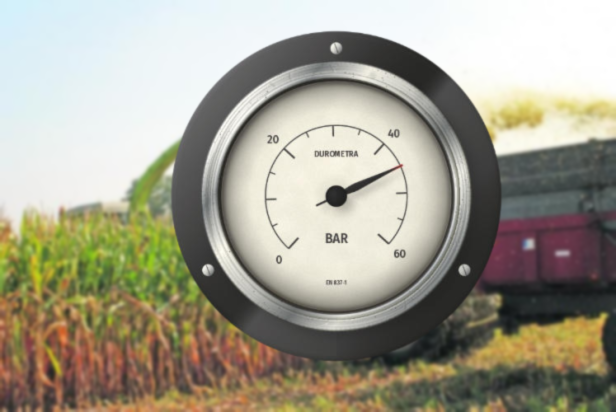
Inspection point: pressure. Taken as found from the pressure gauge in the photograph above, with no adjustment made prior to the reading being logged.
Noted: 45 bar
